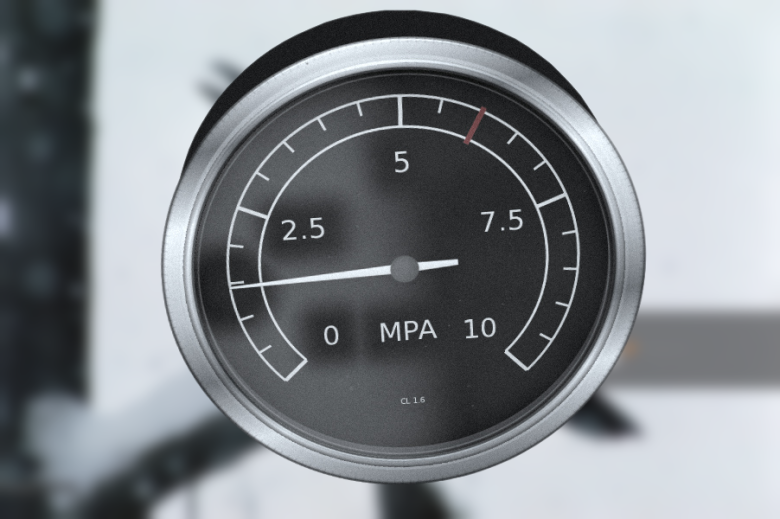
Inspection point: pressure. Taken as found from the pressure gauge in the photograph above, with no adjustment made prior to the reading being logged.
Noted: 1.5 MPa
